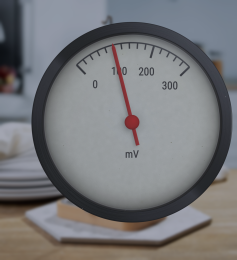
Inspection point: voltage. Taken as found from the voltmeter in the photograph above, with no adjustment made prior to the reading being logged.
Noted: 100 mV
